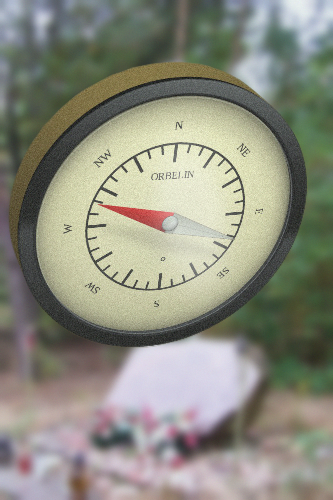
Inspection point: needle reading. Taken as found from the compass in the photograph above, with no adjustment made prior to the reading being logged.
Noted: 290 °
